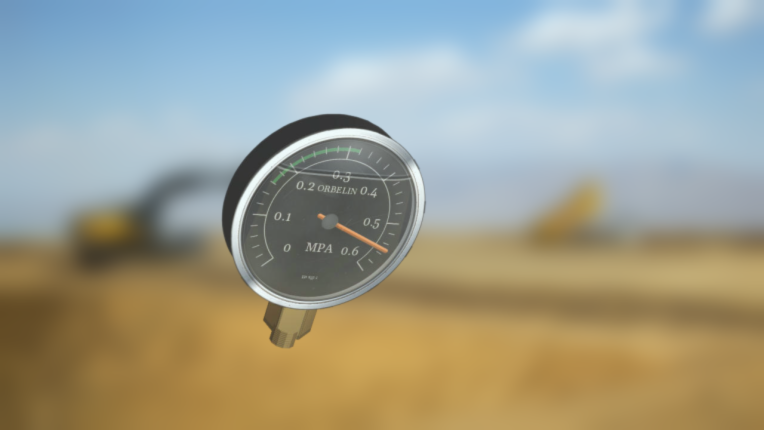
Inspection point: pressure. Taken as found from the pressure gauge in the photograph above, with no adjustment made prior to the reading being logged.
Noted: 0.55 MPa
